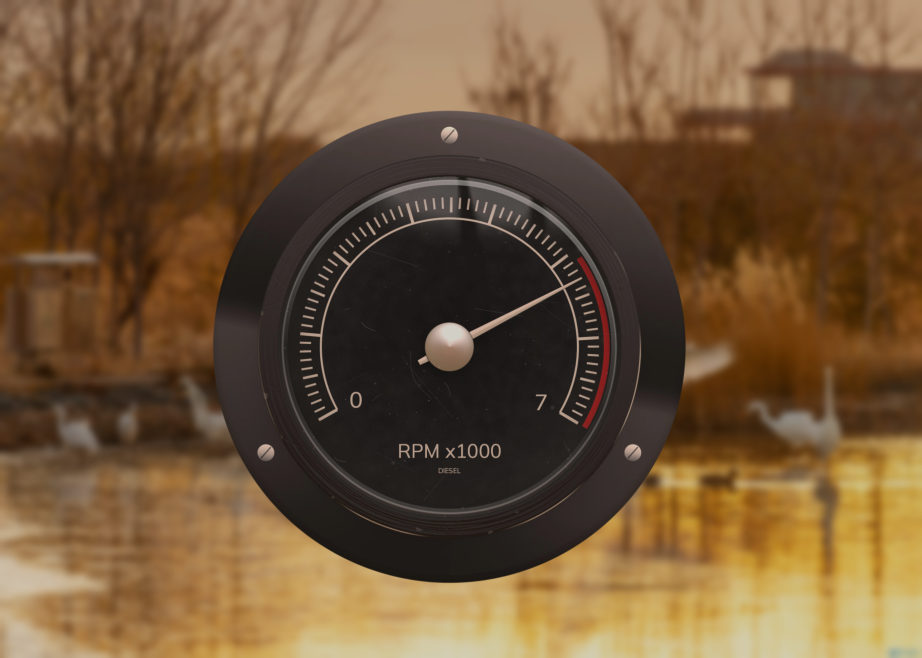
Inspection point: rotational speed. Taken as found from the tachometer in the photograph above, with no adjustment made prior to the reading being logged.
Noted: 5300 rpm
